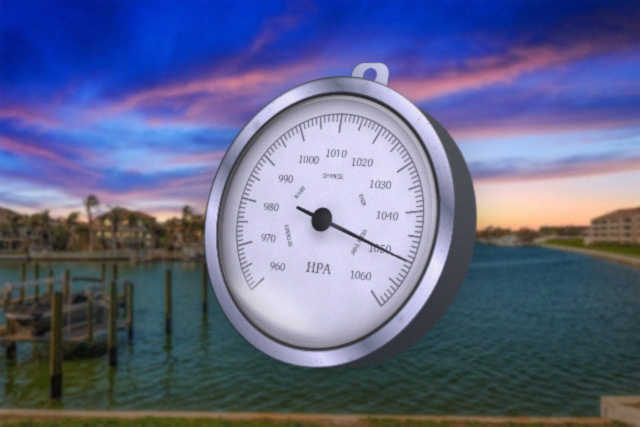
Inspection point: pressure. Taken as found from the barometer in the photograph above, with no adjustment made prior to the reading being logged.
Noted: 1050 hPa
